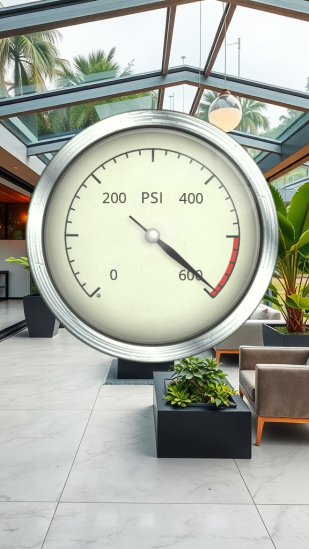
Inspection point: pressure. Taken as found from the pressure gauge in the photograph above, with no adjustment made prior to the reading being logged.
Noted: 590 psi
